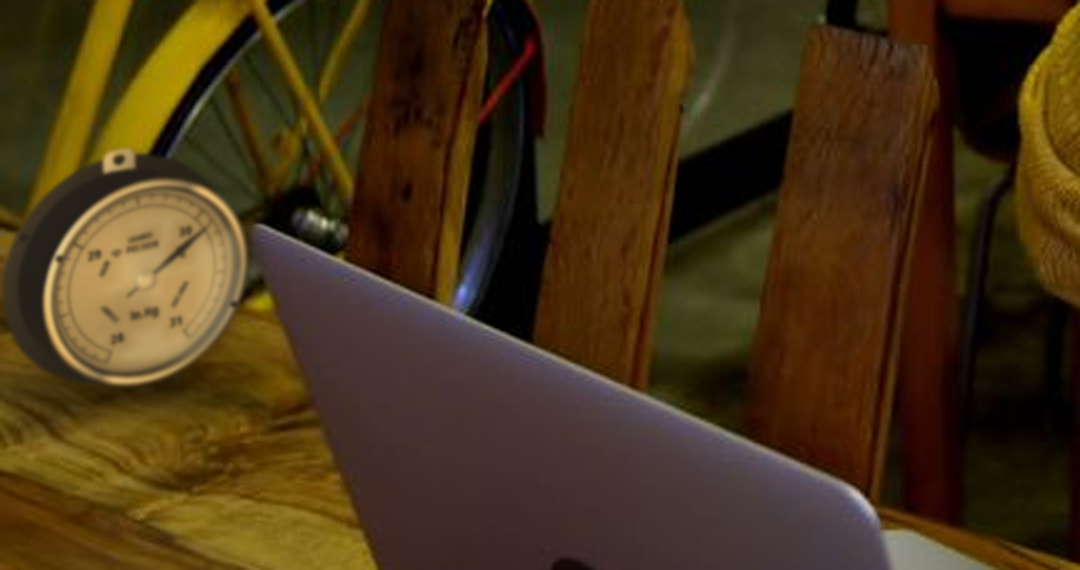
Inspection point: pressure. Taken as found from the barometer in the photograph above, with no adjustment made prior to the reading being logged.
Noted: 30.1 inHg
